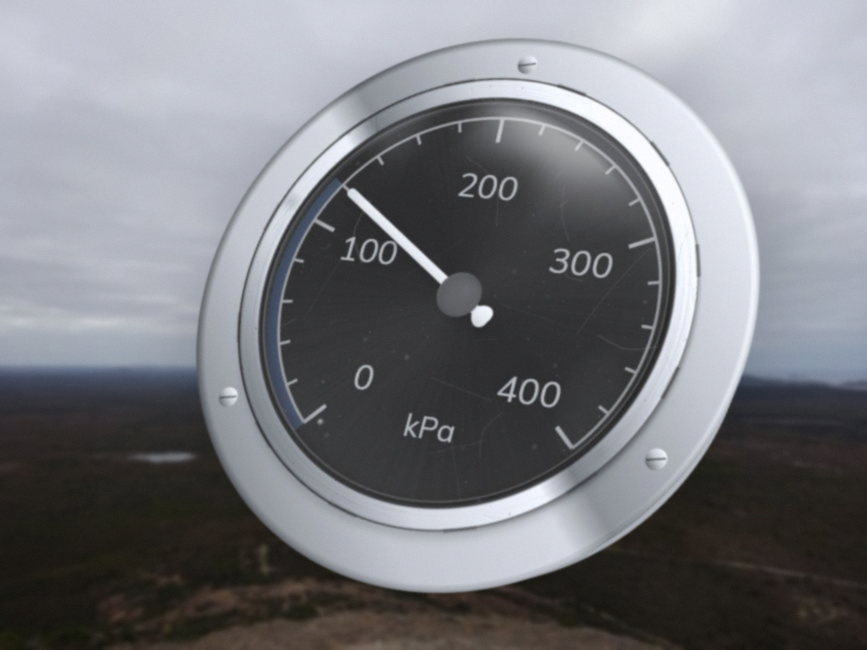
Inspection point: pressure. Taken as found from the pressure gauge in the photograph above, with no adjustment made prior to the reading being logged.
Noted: 120 kPa
